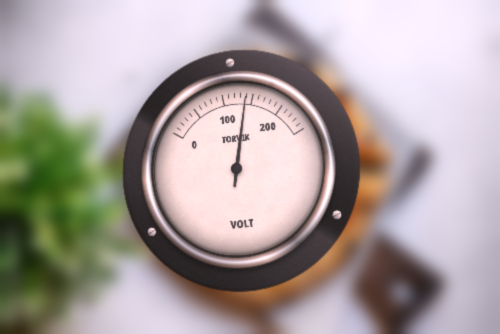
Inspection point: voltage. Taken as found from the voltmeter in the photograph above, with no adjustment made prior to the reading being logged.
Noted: 140 V
